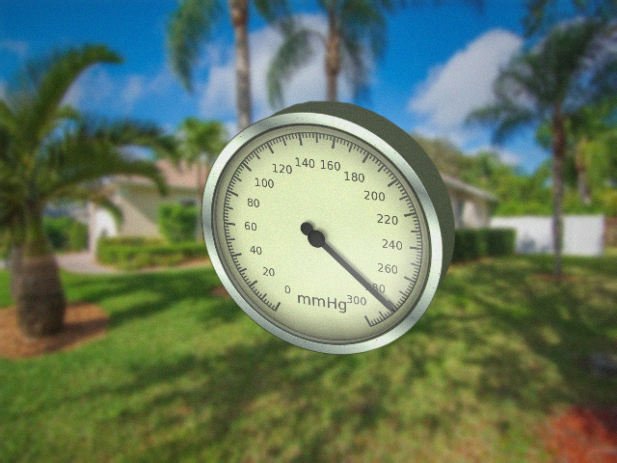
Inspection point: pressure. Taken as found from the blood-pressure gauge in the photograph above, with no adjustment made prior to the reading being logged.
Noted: 280 mmHg
